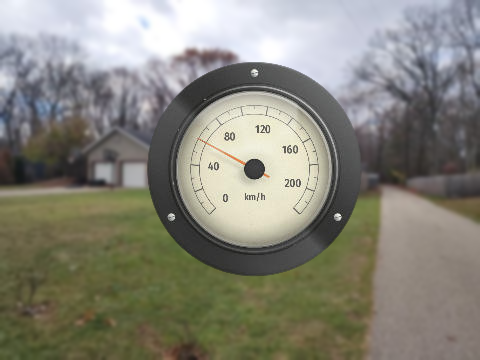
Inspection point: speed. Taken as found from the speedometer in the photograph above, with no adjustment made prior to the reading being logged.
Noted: 60 km/h
